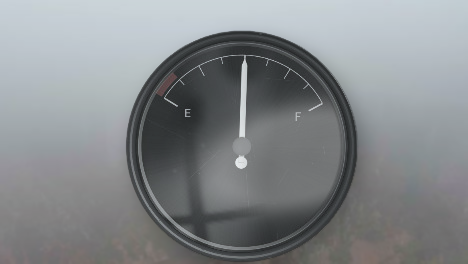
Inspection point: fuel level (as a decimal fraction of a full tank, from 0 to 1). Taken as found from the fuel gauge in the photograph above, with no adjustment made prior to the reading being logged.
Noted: 0.5
